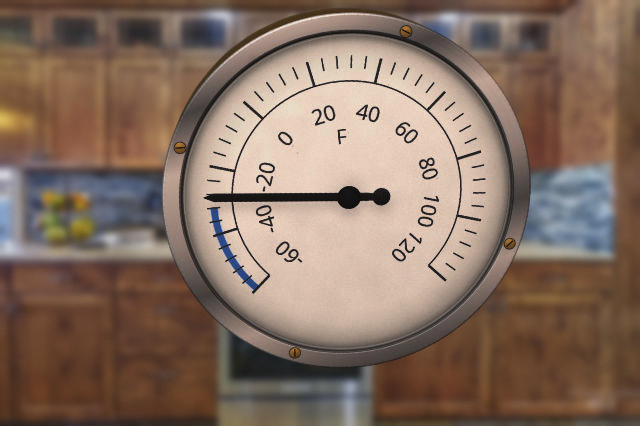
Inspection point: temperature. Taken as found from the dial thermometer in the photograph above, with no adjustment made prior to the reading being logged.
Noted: -28 °F
